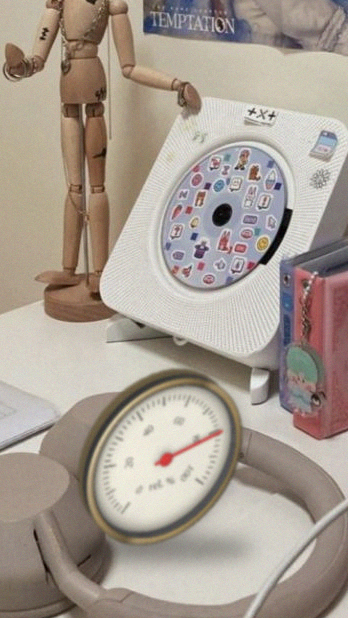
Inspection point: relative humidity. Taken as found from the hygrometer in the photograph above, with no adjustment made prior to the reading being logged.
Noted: 80 %
